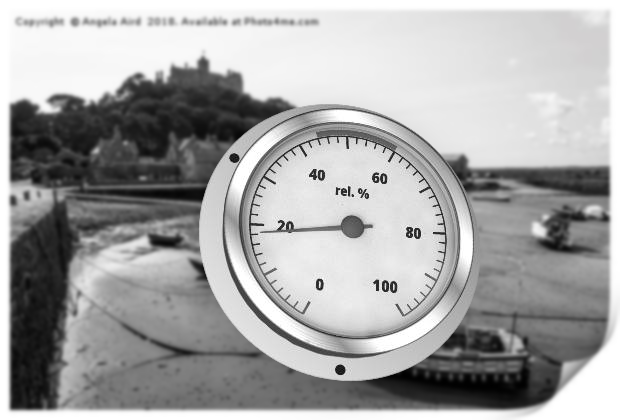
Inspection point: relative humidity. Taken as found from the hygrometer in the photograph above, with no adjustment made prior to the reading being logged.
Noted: 18 %
